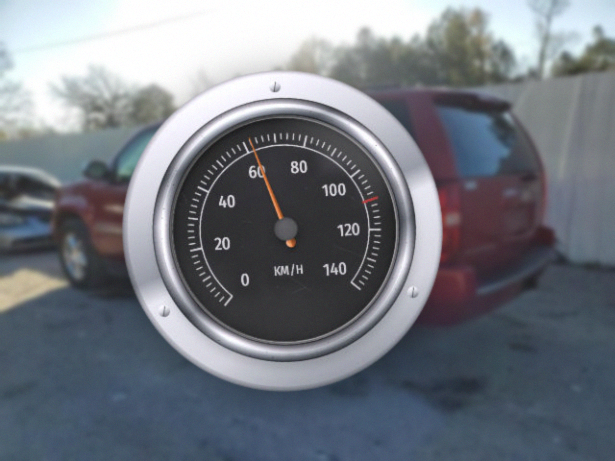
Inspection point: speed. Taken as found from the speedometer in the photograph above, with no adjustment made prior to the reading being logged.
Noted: 62 km/h
